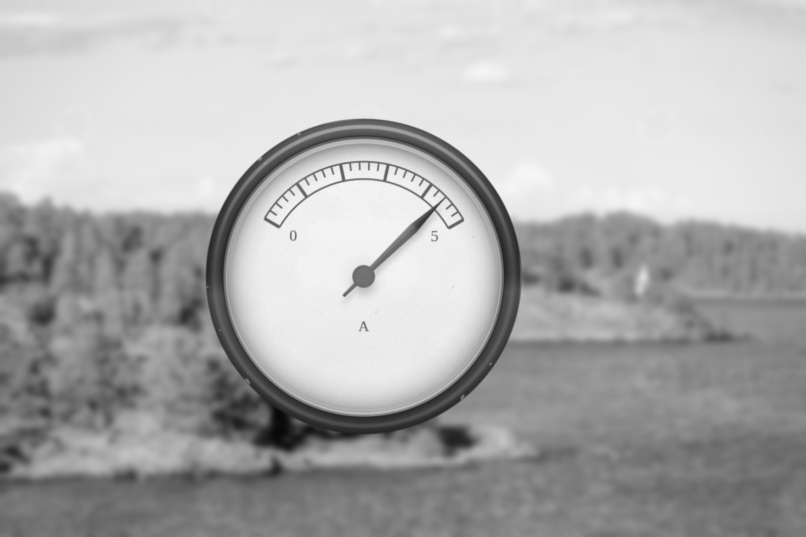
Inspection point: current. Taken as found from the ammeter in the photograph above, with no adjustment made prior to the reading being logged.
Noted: 4.4 A
